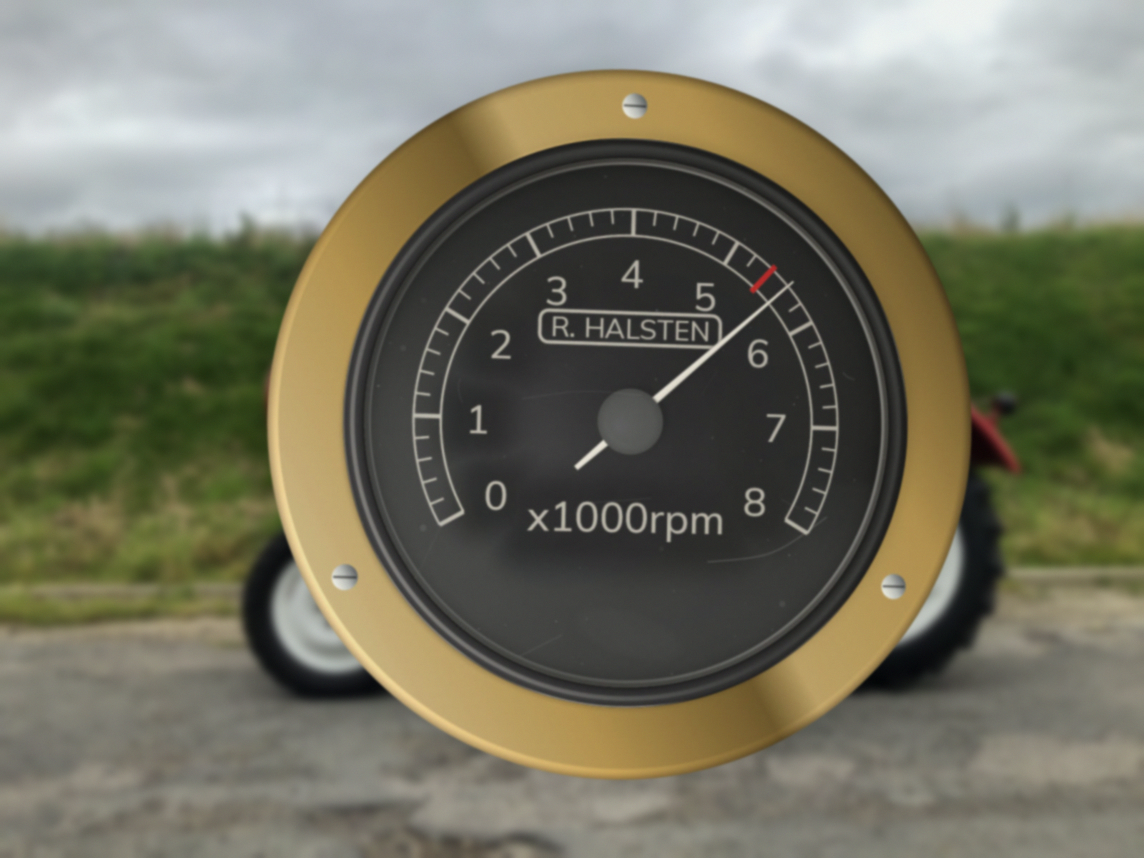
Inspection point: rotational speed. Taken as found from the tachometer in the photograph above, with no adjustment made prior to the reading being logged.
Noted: 5600 rpm
